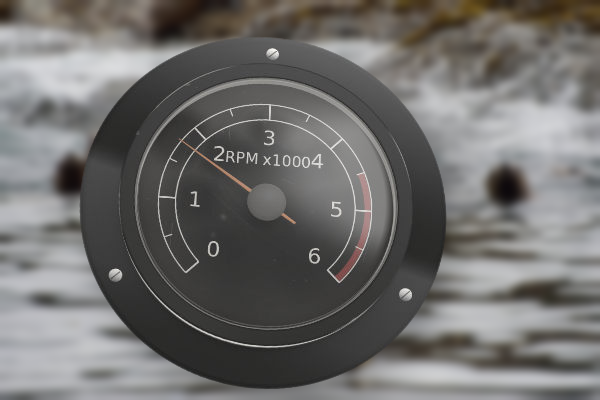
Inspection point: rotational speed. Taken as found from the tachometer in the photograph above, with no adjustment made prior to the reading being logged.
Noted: 1750 rpm
